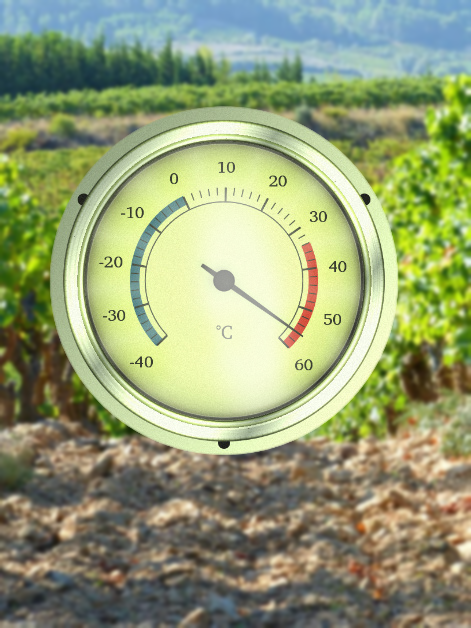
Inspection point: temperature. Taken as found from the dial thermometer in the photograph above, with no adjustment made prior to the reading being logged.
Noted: 56 °C
